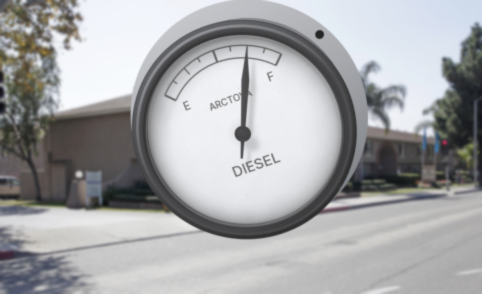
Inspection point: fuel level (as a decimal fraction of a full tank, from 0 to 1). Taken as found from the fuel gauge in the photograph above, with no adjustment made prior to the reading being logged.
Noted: 0.75
